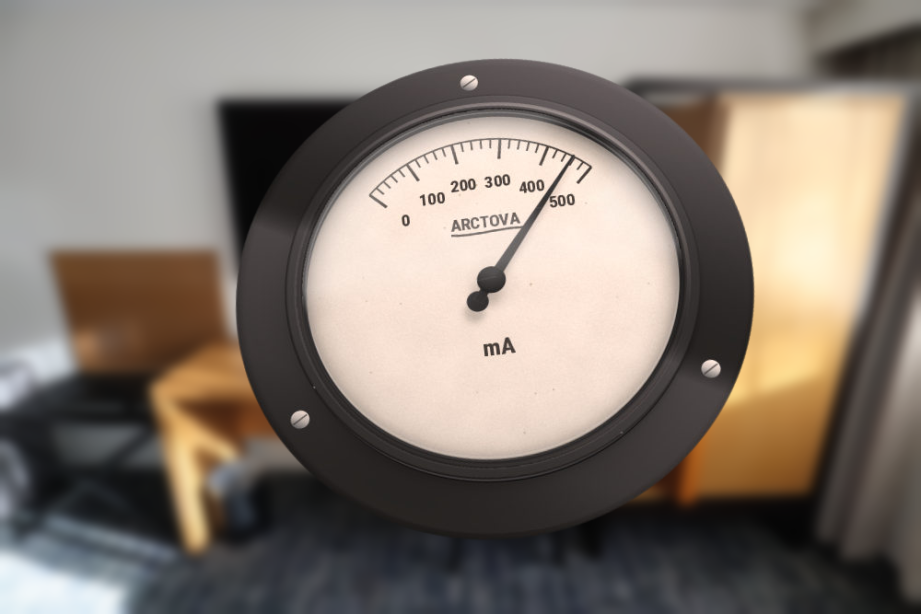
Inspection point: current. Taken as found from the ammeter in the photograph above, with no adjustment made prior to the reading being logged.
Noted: 460 mA
